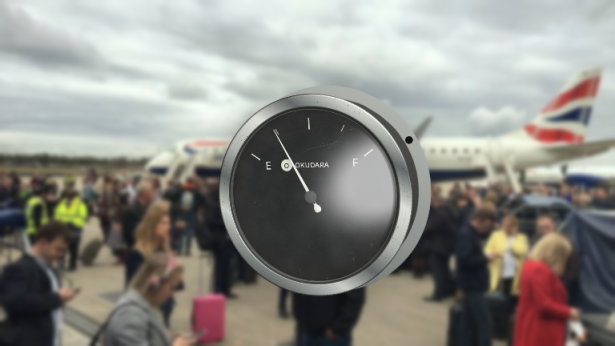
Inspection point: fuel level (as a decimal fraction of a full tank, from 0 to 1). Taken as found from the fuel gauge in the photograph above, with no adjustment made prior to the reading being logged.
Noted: 0.25
